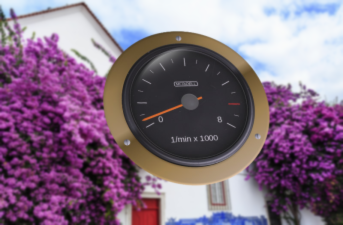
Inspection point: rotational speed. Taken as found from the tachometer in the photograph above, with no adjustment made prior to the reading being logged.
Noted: 250 rpm
